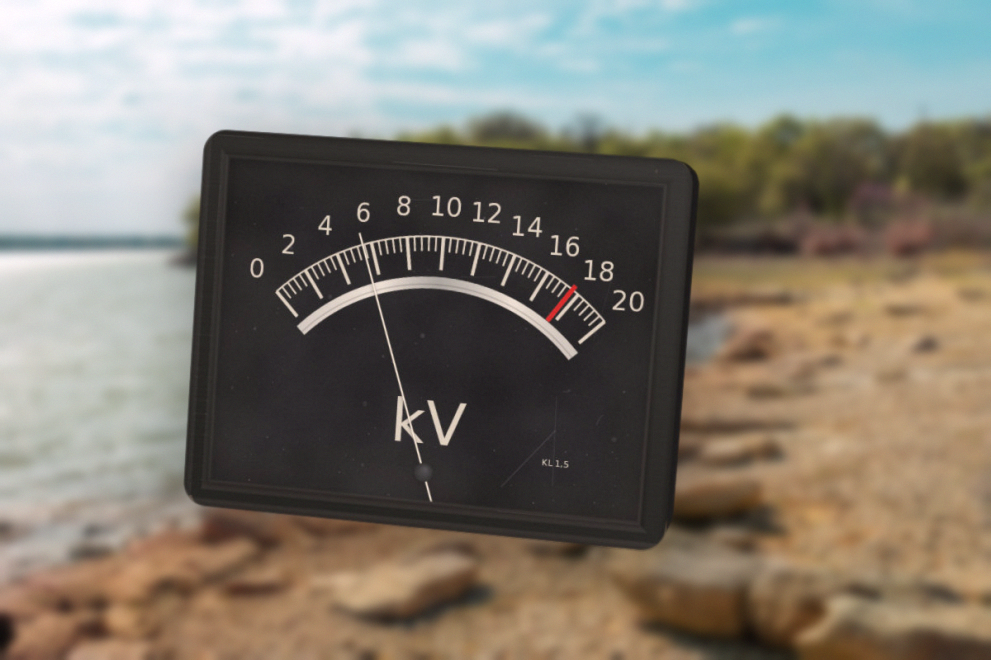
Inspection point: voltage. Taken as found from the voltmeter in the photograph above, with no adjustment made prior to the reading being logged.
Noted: 5.6 kV
